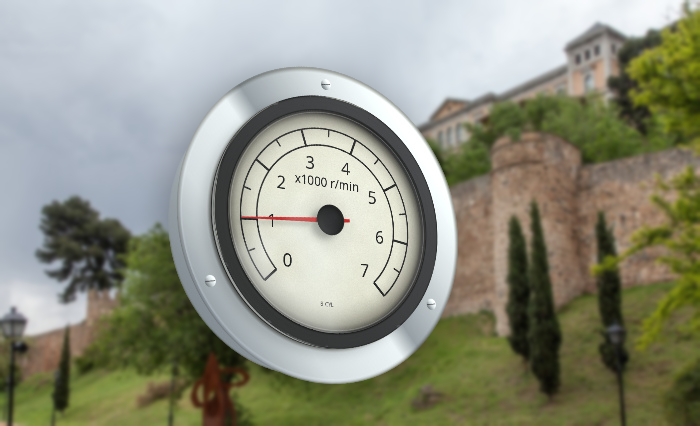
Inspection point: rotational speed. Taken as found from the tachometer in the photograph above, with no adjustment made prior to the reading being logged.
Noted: 1000 rpm
